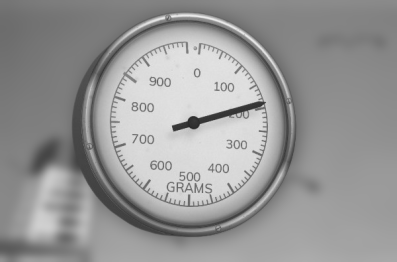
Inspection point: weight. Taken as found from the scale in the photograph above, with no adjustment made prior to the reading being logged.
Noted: 190 g
